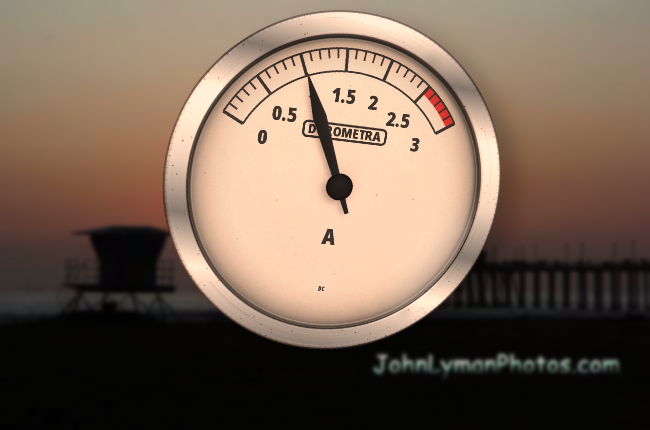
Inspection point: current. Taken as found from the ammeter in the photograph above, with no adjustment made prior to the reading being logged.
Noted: 1 A
